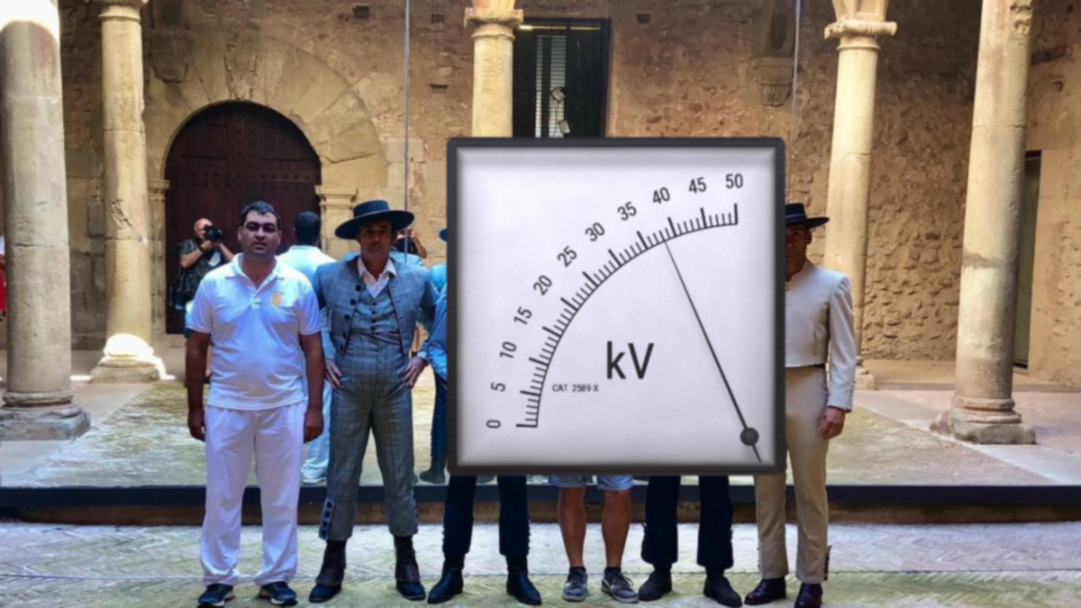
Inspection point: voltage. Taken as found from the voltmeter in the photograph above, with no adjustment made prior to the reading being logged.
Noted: 38 kV
